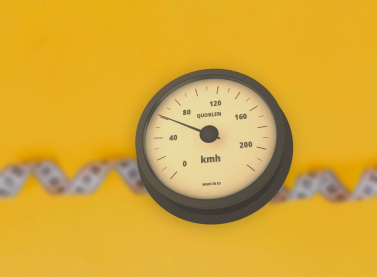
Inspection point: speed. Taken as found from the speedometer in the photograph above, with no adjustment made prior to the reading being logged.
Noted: 60 km/h
